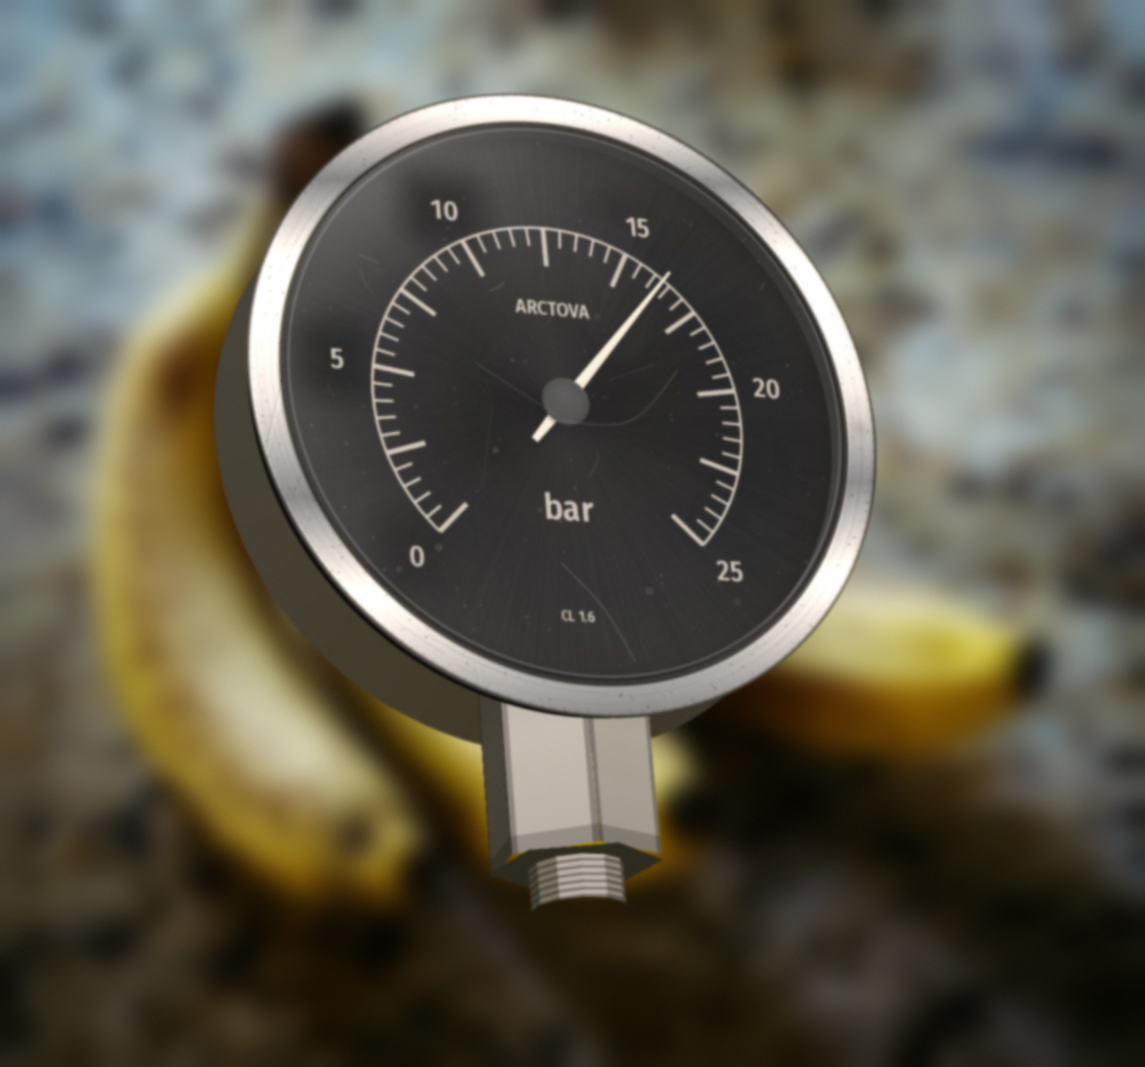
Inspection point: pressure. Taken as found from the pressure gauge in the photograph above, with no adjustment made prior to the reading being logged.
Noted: 16.25 bar
